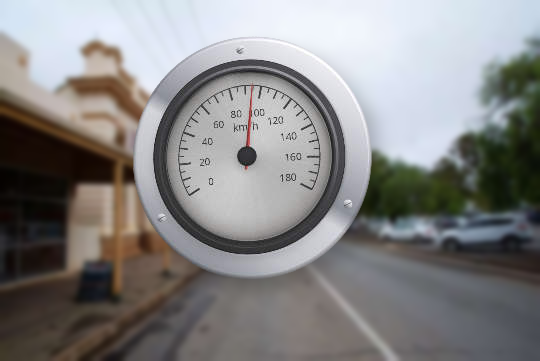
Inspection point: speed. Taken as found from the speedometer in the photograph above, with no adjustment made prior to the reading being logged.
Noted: 95 km/h
